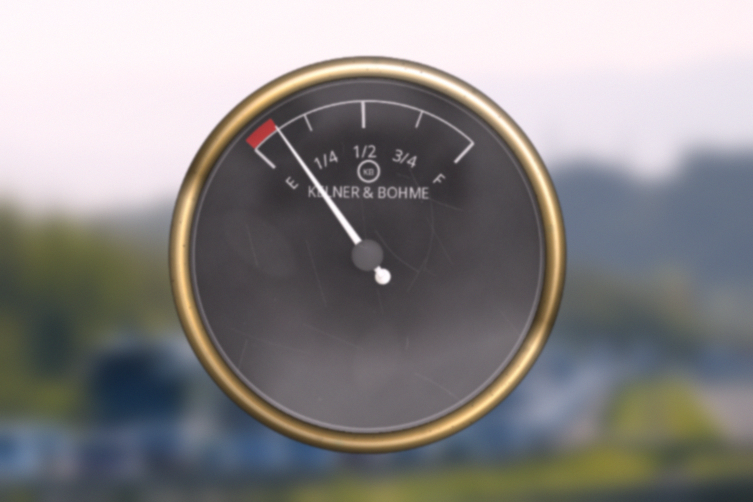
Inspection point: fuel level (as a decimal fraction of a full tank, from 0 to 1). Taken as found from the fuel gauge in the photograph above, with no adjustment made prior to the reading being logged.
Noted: 0.125
